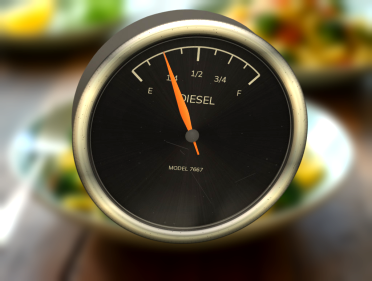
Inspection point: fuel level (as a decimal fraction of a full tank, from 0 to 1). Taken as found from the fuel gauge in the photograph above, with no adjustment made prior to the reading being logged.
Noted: 0.25
